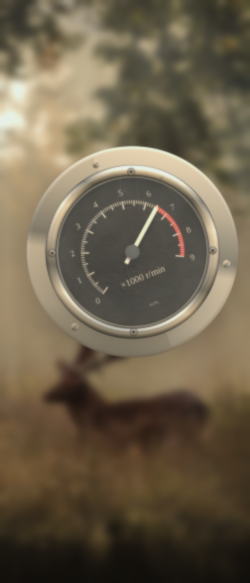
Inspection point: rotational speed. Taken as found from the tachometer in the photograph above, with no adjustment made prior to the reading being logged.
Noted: 6500 rpm
